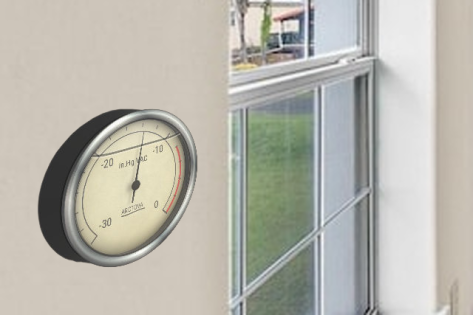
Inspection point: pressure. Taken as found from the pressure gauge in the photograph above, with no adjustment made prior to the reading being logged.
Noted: -14 inHg
